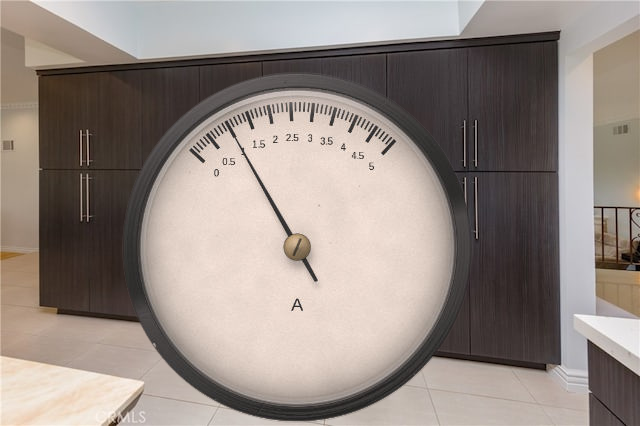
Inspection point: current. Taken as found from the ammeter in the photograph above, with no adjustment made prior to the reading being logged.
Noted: 1 A
